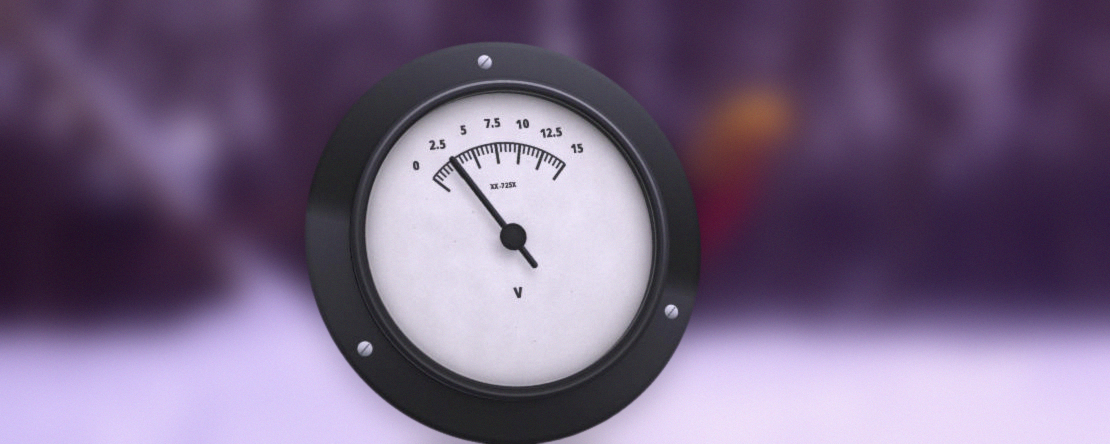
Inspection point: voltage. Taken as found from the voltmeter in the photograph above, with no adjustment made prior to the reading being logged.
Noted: 2.5 V
